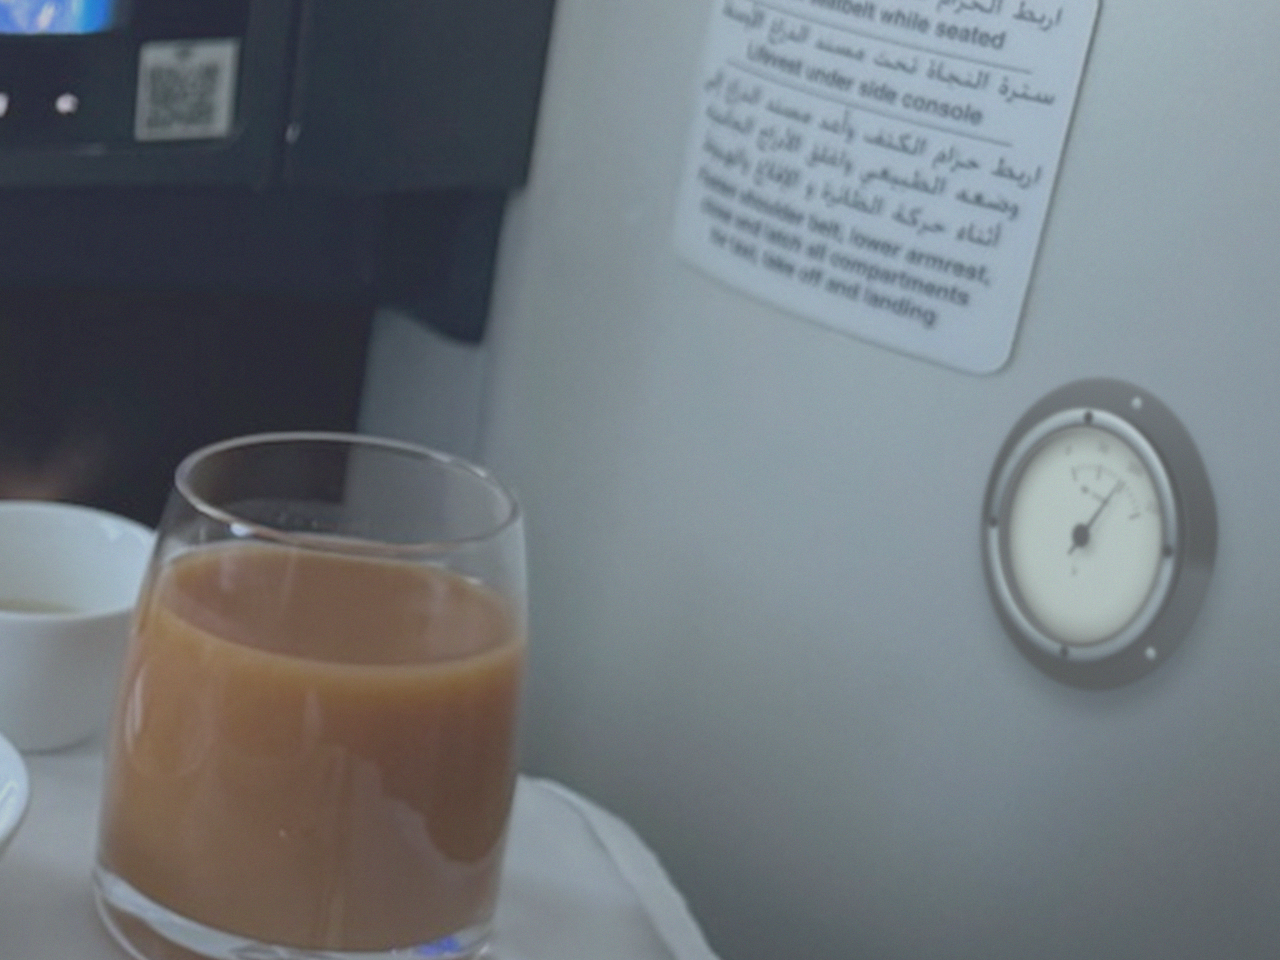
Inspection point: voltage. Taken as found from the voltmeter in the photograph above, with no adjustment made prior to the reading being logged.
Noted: 100 V
